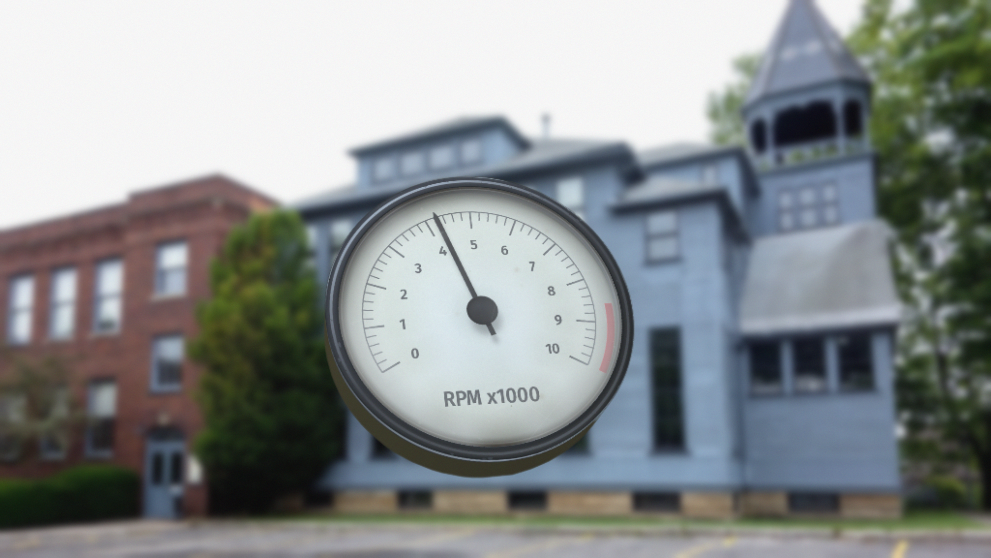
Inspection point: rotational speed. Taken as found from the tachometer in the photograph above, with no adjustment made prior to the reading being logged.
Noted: 4200 rpm
